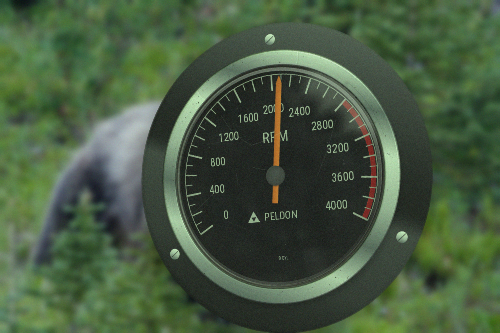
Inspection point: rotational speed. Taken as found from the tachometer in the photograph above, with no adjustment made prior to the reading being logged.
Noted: 2100 rpm
